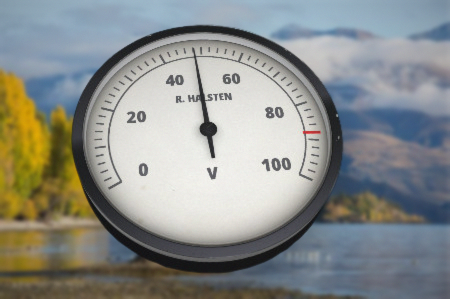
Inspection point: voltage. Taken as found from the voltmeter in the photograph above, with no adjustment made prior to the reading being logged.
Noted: 48 V
